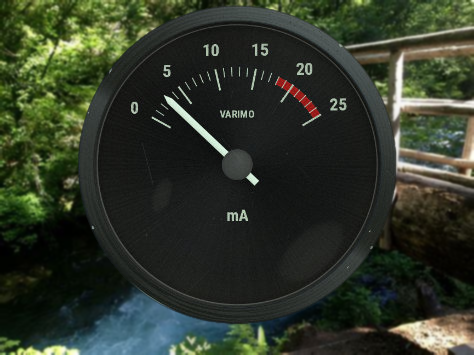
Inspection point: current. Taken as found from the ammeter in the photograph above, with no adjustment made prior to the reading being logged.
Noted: 3 mA
